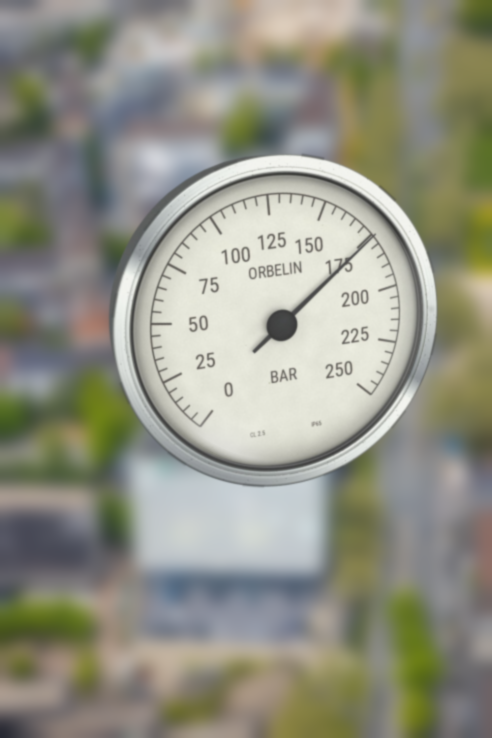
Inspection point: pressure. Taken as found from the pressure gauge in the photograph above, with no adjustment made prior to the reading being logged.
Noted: 175 bar
